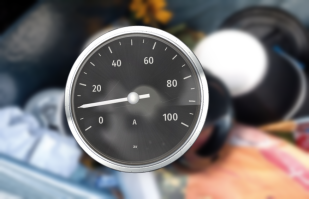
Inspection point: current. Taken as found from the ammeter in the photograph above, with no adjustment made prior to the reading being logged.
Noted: 10 A
